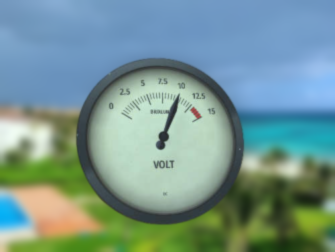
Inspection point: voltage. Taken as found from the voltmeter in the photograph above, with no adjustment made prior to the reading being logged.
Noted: 10 V
